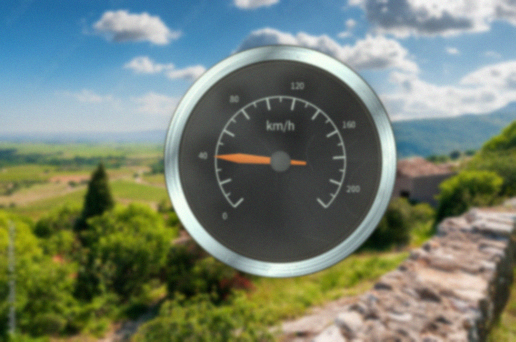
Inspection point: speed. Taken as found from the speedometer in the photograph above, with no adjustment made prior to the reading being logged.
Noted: 40 km/h
